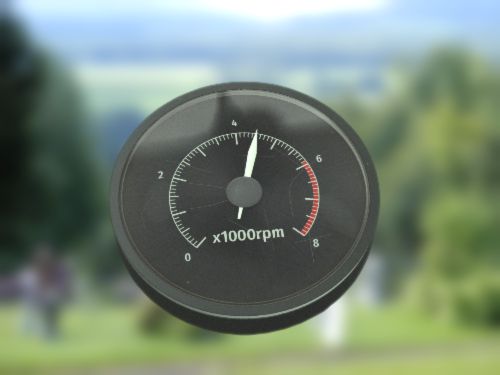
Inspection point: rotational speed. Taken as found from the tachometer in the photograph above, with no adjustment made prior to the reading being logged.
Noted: 4500 rpm
